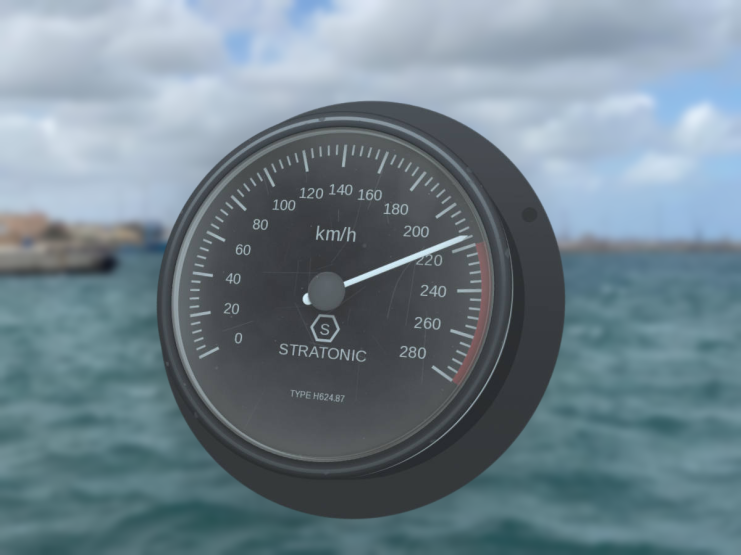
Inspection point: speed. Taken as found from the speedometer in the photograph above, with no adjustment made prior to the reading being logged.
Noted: 216 km/h
